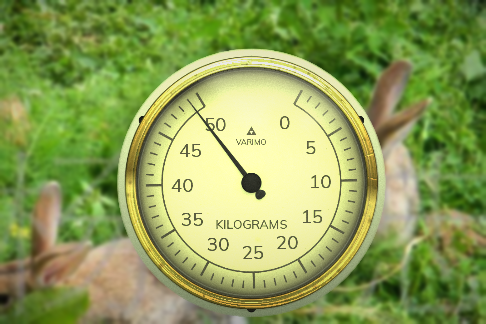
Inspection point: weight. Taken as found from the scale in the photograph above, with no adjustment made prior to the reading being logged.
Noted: 49 kg
